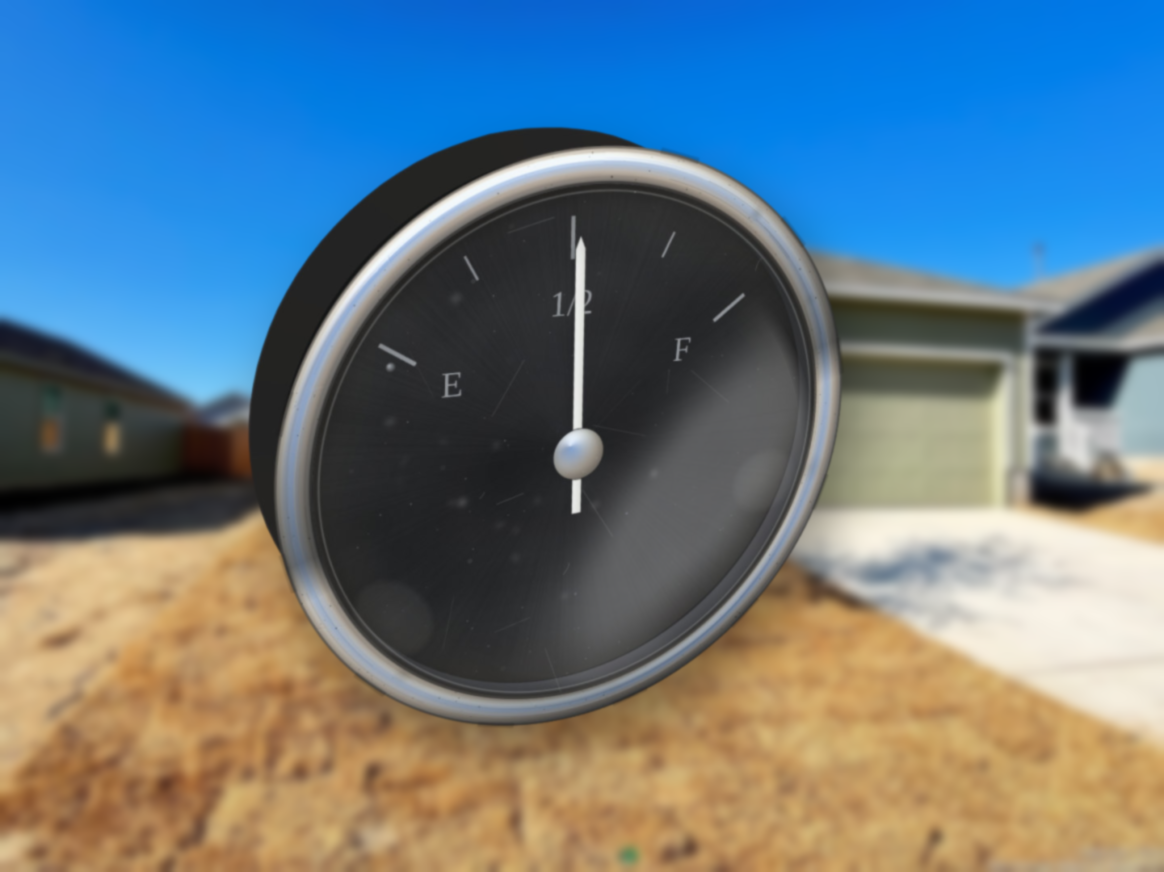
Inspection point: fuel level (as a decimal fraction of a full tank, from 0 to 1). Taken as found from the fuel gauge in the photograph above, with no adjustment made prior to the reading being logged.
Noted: 0.5
